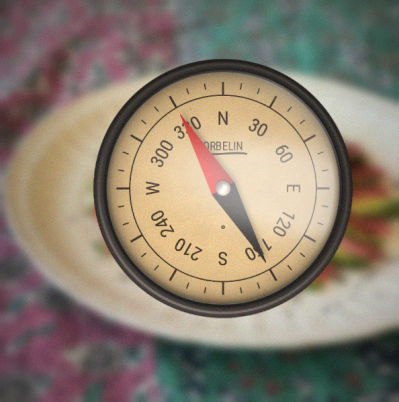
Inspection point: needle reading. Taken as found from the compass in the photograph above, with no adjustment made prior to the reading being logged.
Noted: 330 °
